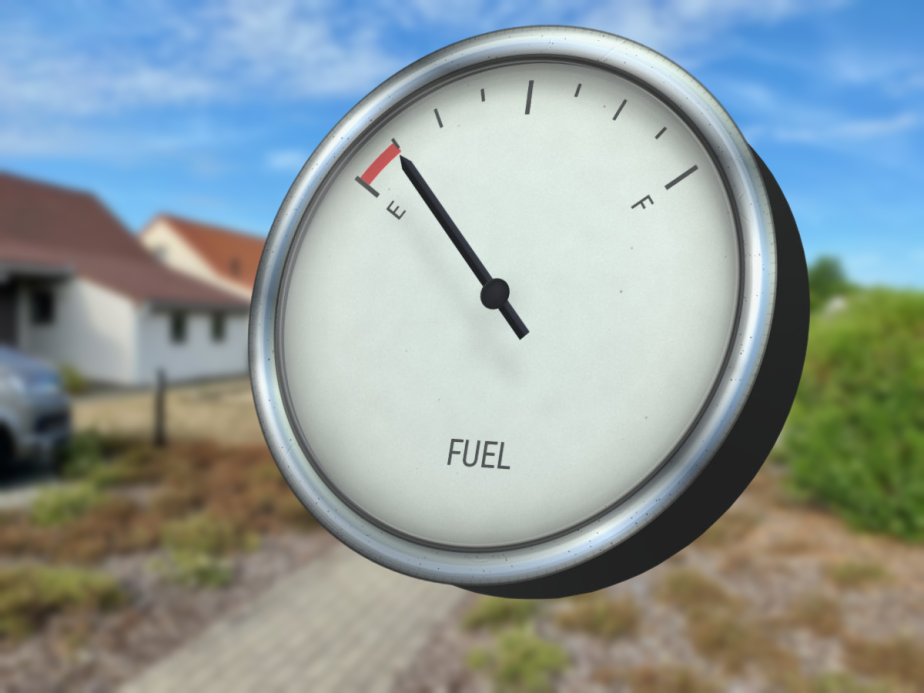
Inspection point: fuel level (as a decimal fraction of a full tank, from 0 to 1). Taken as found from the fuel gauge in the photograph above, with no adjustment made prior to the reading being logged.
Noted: 0.125
